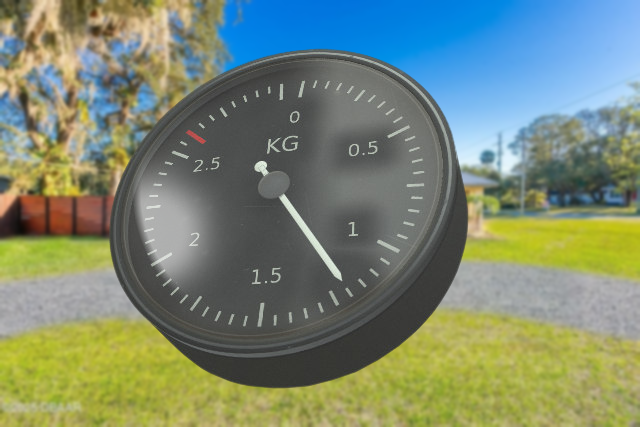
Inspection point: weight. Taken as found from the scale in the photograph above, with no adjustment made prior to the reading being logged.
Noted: 1.2 kg
